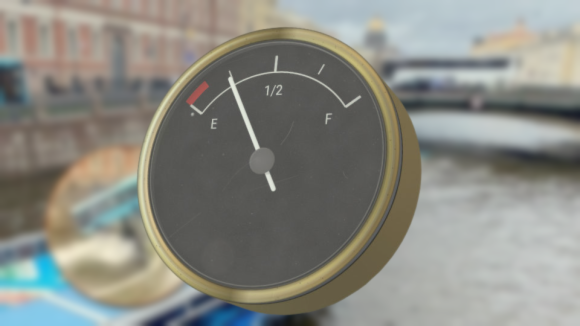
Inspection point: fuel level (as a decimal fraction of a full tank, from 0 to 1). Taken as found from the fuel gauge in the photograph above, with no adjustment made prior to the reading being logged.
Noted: 0.25
